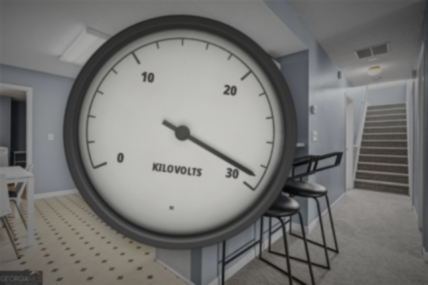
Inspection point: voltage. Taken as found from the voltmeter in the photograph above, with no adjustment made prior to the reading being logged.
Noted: 29 kV
